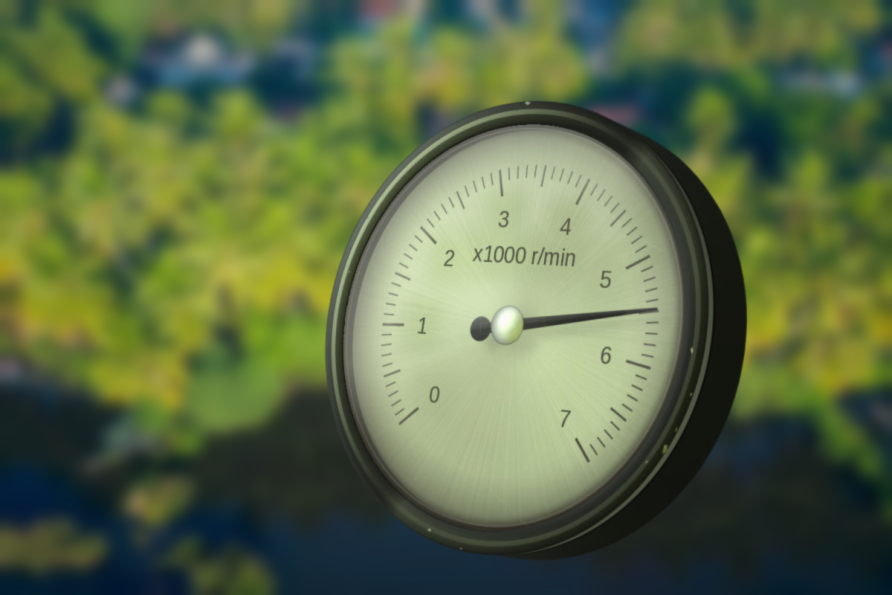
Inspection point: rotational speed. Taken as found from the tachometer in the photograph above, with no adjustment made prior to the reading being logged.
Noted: 5500 rpm
